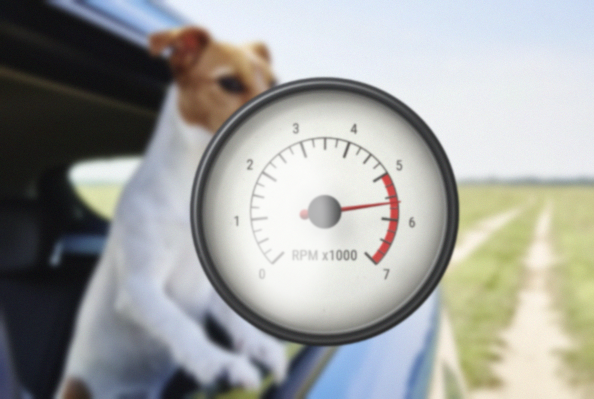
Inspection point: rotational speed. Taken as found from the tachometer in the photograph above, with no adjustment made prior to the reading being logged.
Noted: 5625 rpm
